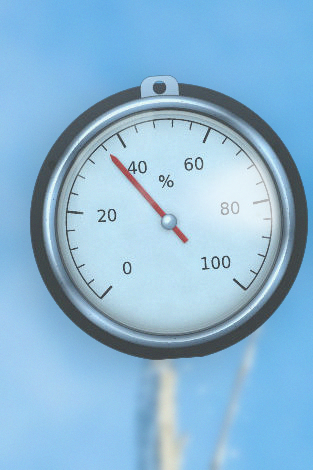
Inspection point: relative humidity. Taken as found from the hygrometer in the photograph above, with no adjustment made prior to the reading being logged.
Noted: 36 %
